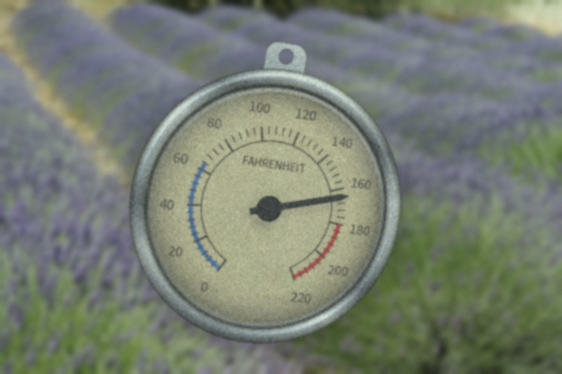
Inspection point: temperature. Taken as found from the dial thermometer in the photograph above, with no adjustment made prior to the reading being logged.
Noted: 164 °F
